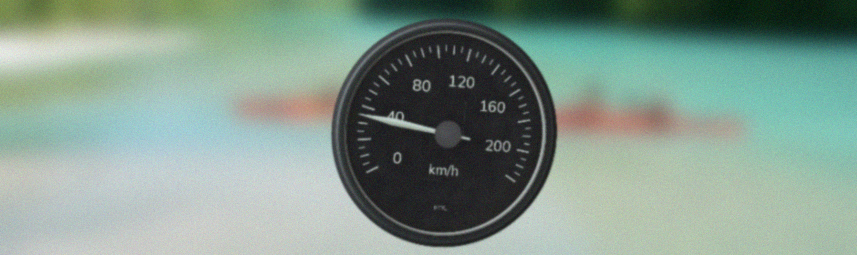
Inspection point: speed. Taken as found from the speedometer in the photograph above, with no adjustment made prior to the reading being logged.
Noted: 35 km/h
